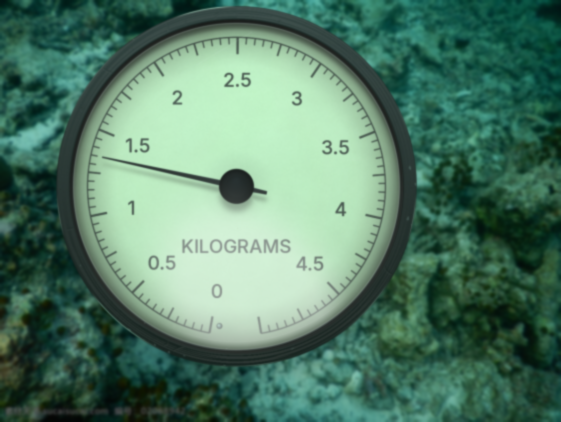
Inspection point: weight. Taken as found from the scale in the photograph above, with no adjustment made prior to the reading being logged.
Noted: 1.35 kg
